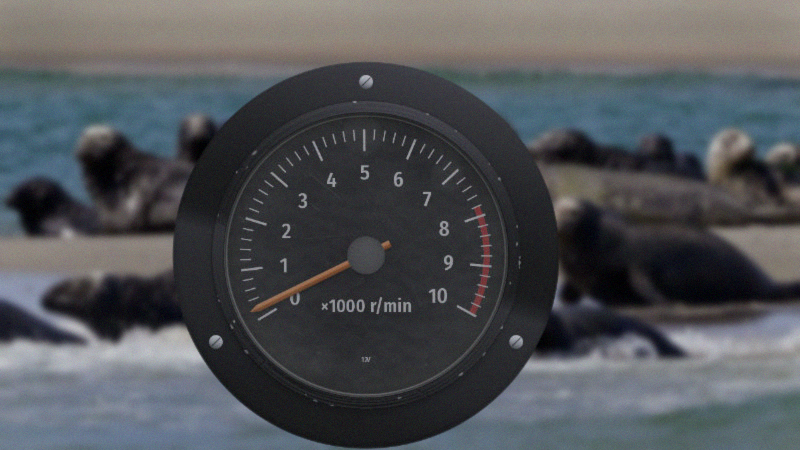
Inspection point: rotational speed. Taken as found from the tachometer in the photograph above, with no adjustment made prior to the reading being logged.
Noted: 200 rpm
